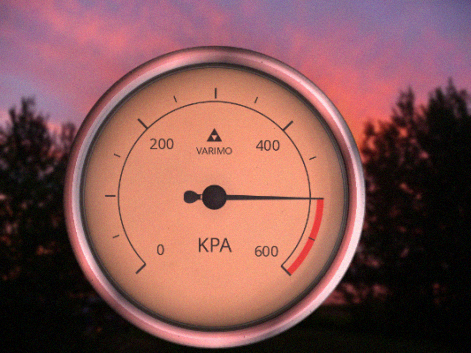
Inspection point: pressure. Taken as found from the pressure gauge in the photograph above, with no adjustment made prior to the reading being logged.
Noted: 500 kPa
